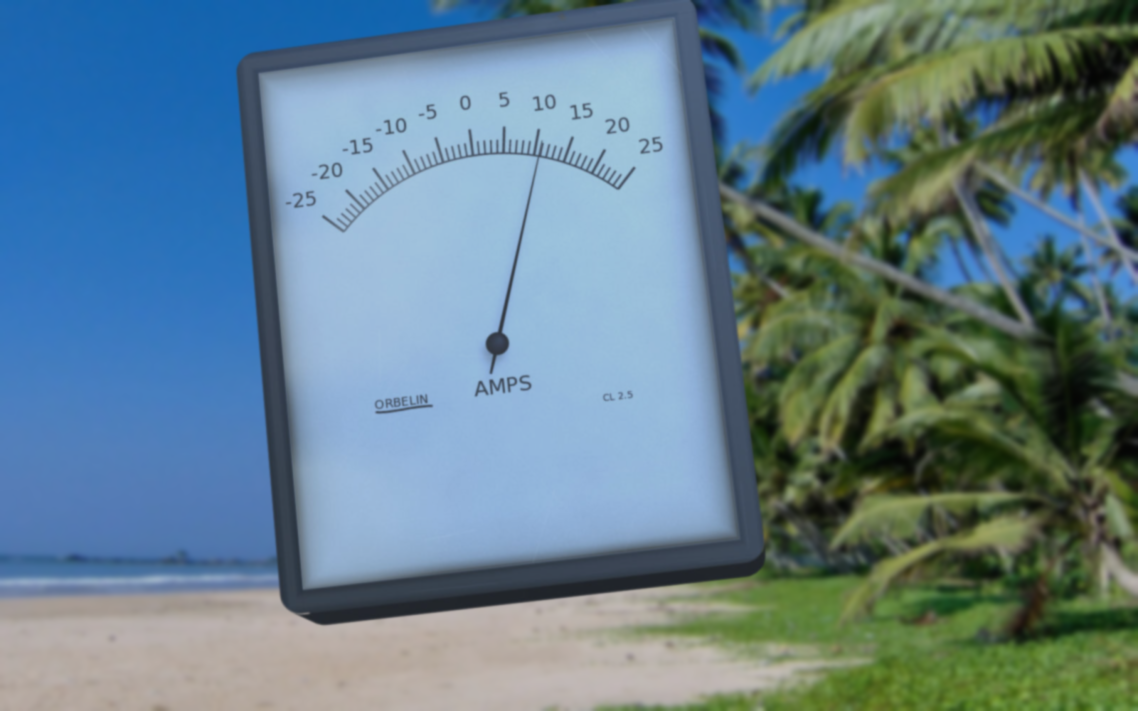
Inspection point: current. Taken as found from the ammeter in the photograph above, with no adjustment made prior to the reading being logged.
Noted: 11 A
